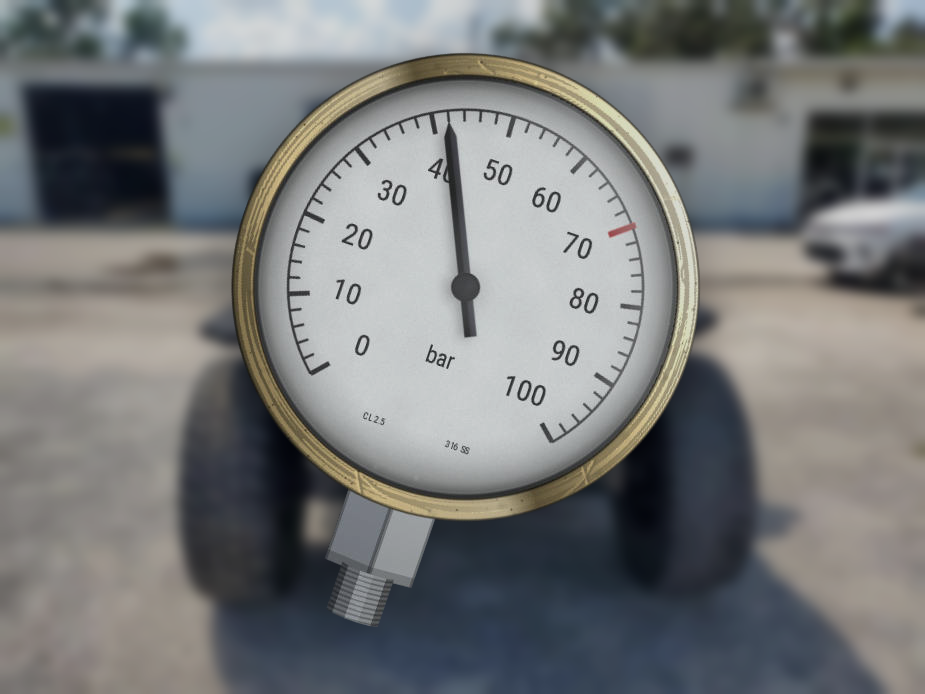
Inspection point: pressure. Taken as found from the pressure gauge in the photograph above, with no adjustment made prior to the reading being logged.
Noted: 42 bar
